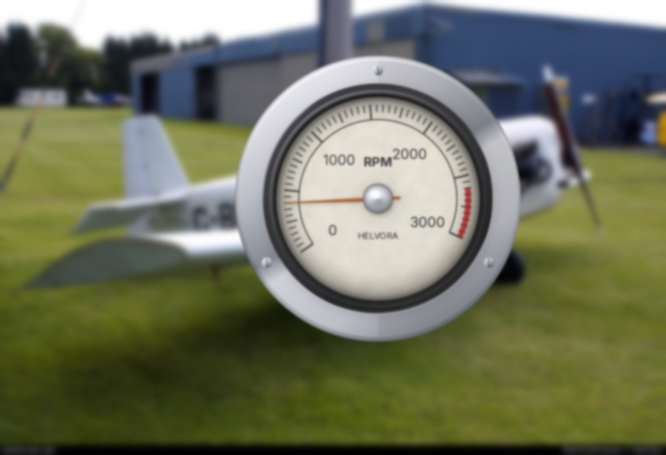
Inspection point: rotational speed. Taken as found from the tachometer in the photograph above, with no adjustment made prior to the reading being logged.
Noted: 400 rpm
